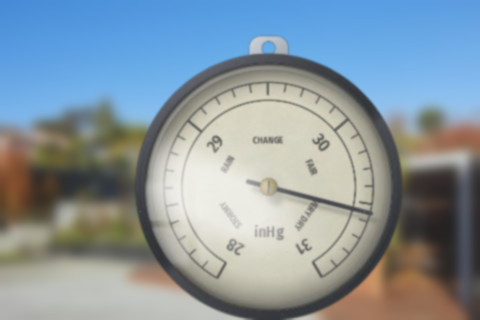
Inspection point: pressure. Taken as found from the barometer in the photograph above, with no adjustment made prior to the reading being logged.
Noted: 30.55 inHg
